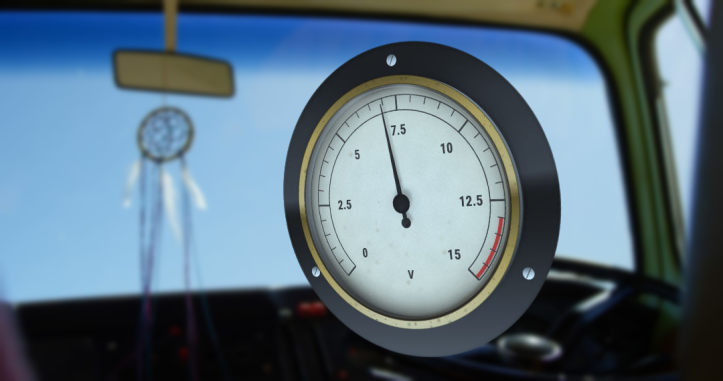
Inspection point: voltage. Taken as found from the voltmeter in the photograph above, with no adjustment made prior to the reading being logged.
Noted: 7 V
